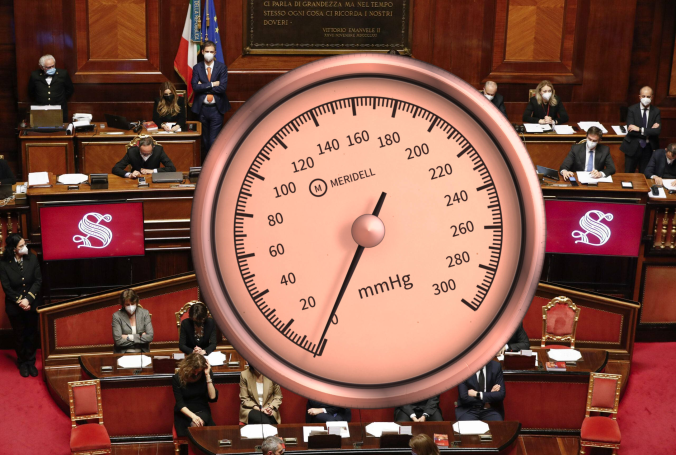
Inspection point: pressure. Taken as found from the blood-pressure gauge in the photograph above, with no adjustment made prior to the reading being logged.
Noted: 2 mmHg
